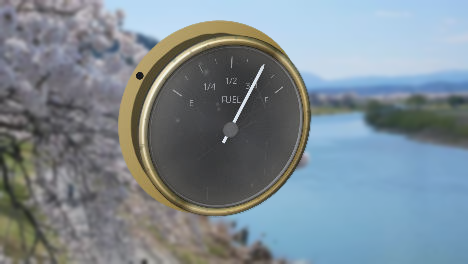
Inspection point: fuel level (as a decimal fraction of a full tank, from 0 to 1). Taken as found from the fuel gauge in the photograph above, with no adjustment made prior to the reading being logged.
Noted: 0.75
